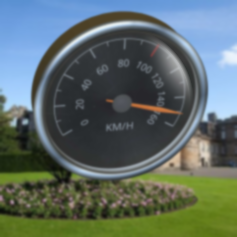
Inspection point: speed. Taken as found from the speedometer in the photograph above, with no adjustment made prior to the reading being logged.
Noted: 150 km/h
